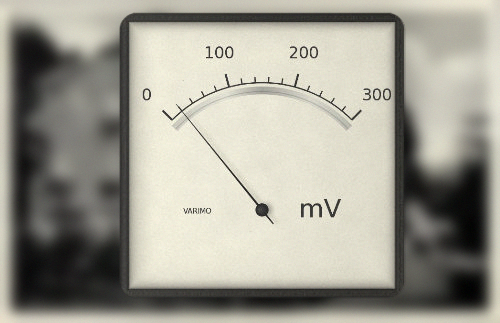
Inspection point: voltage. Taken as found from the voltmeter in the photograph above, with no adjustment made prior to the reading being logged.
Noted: 20 mV
